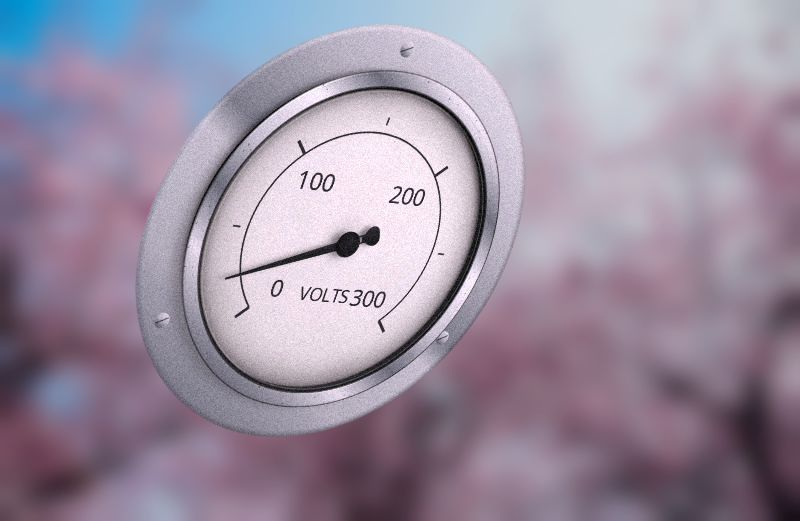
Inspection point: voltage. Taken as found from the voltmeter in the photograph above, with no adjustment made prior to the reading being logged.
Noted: 25 V
